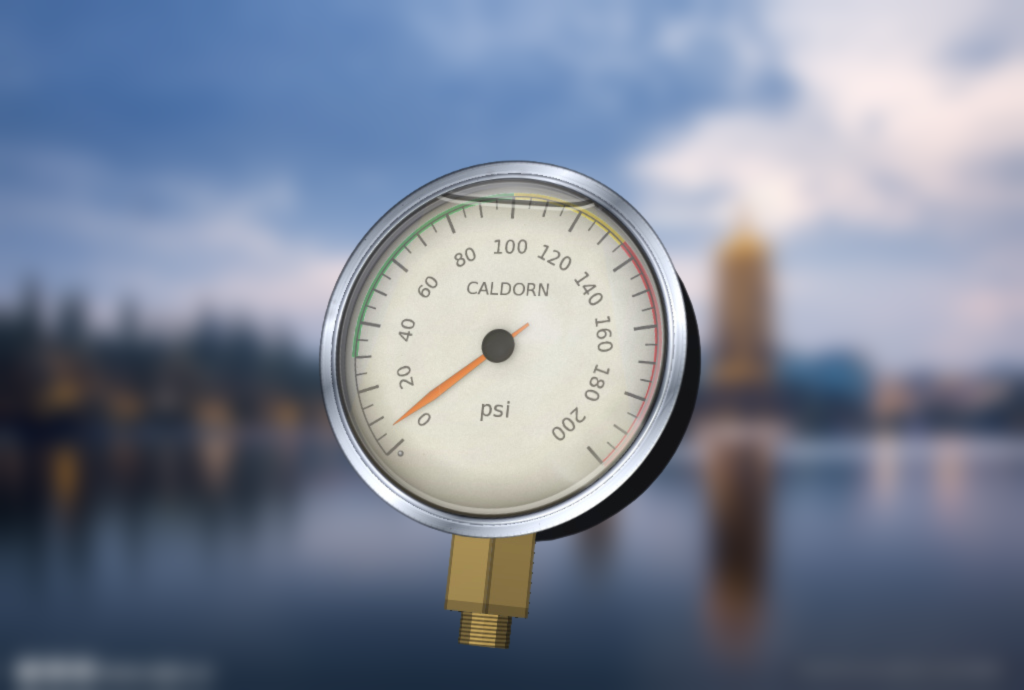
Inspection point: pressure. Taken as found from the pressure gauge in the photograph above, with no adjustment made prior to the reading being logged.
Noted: 5 psi
